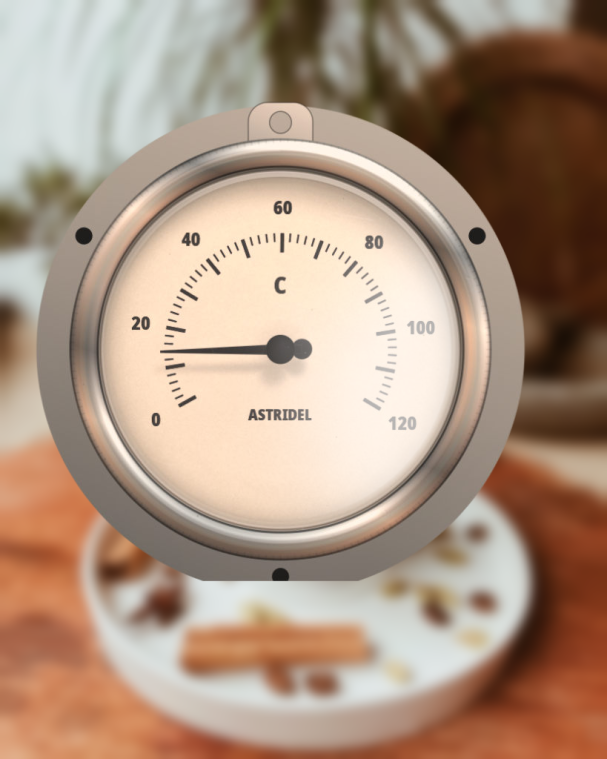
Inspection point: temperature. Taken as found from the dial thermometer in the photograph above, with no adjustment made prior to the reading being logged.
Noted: 14 °C
